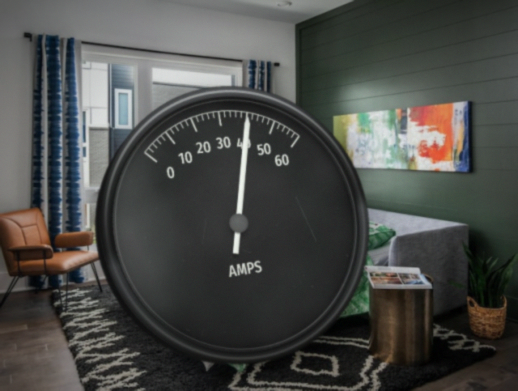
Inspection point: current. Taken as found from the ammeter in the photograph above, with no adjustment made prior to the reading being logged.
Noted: 40 A
